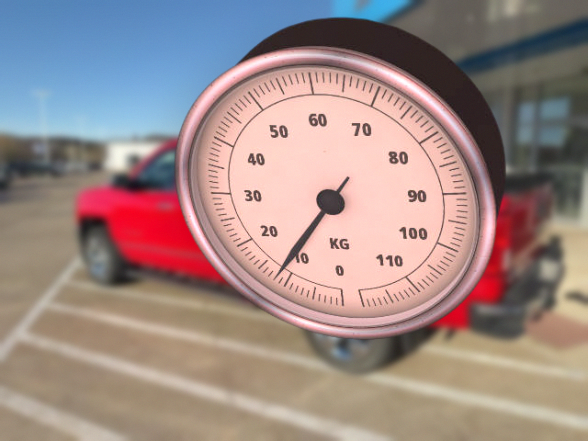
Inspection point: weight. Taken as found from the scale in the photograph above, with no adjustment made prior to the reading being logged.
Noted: 12 kg
